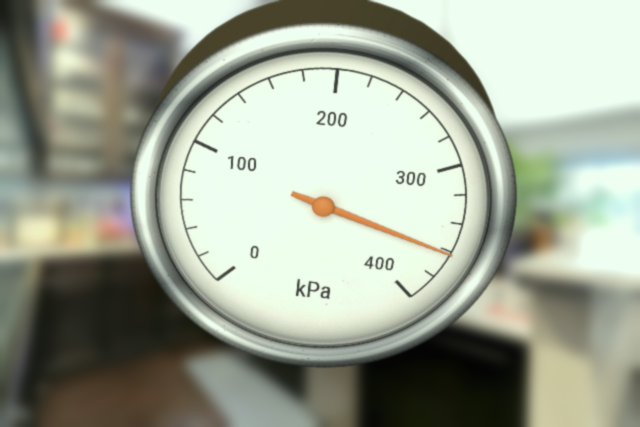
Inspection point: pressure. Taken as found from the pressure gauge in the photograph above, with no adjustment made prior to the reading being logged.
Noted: 360 kPa
